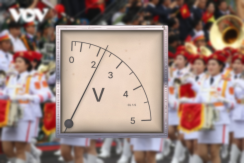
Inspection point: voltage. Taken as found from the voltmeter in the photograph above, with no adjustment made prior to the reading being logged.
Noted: 2.25 V
